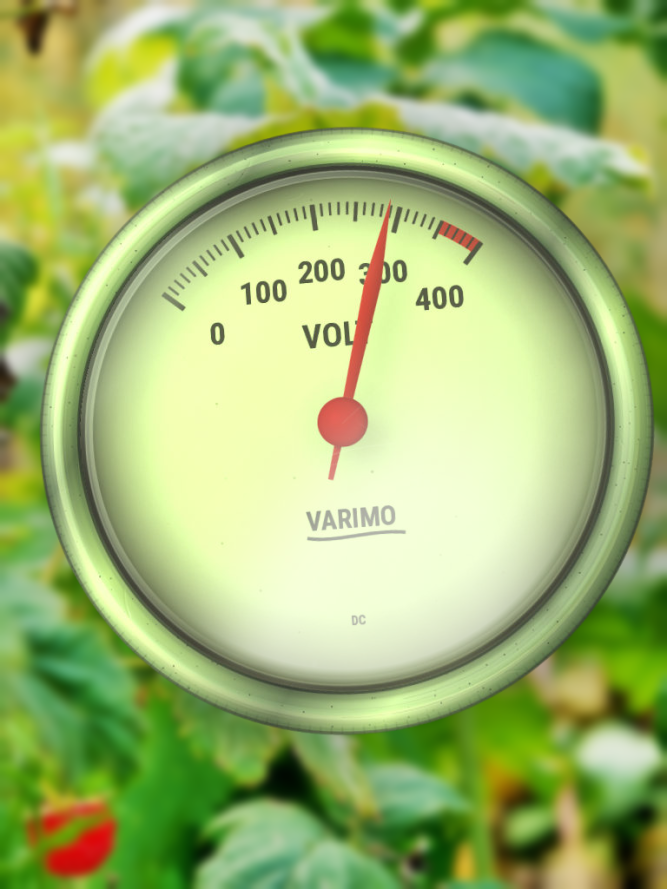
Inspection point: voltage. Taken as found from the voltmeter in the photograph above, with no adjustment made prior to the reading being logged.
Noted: 290 V
